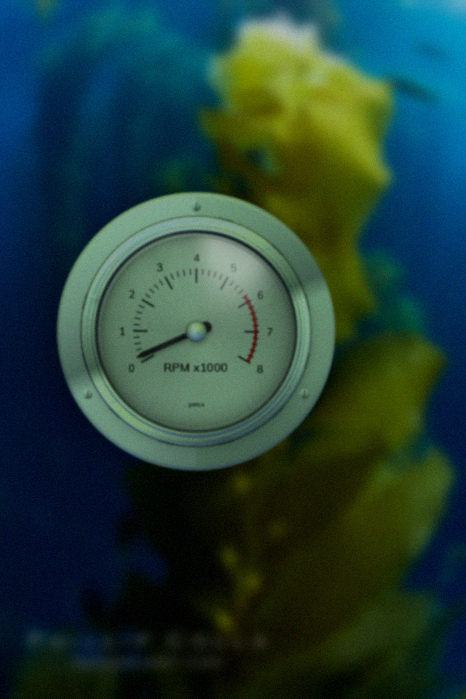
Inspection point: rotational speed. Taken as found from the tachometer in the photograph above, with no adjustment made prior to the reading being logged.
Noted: 200 rpm
